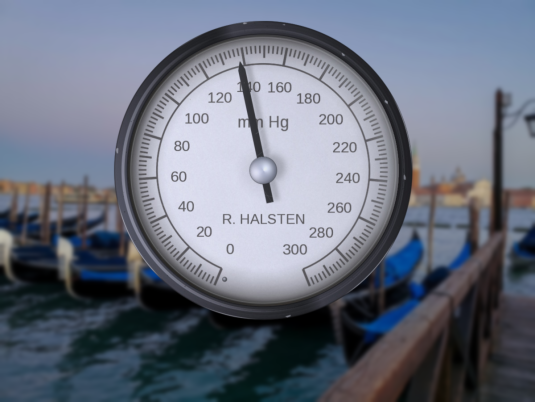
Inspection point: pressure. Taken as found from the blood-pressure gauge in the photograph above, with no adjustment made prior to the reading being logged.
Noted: 138 mmHg
